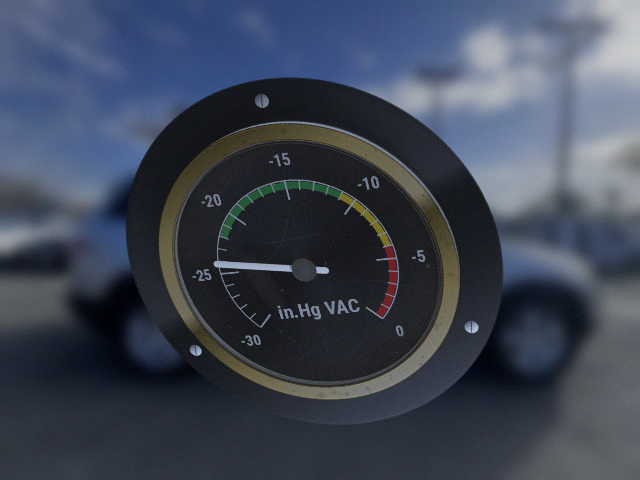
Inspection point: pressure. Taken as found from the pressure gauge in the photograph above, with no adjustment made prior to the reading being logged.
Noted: -24 inHg
